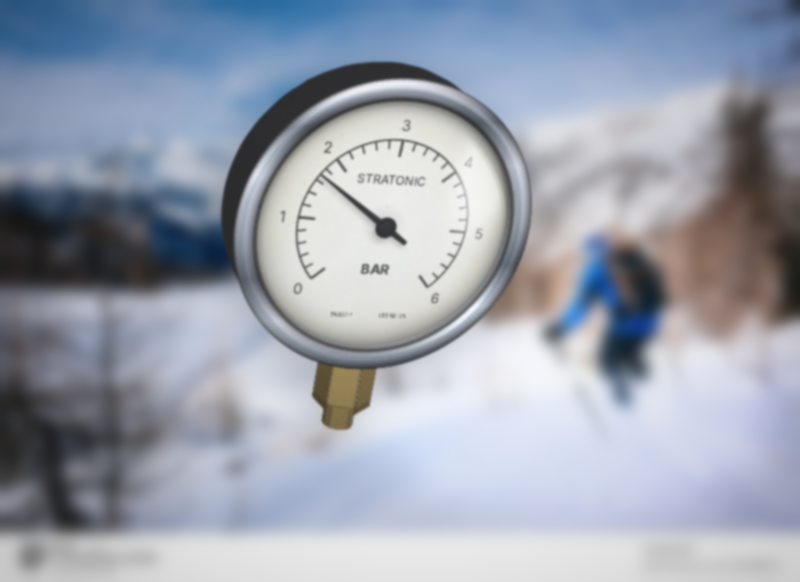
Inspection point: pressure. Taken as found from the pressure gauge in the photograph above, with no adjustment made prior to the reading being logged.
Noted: 1.7 bar
